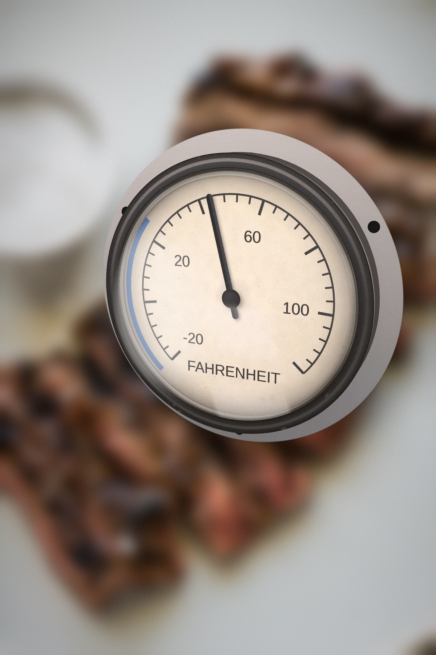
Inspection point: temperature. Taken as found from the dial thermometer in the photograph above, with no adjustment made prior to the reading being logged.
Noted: 44 °F
